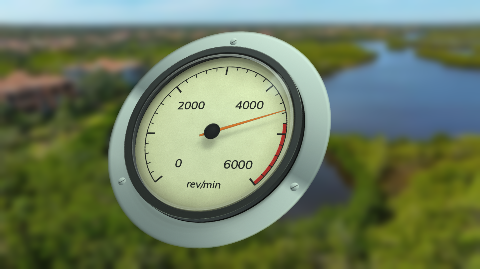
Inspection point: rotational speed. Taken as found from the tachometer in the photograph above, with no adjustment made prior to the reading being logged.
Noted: 4600 rpm
